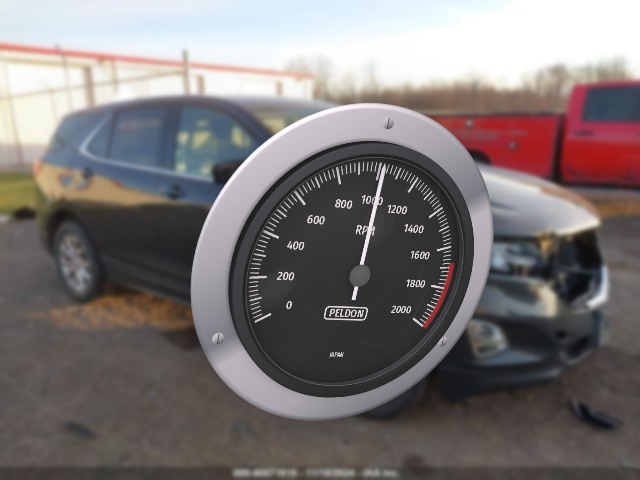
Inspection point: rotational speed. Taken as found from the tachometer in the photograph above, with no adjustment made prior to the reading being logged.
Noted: 1000 rpm
